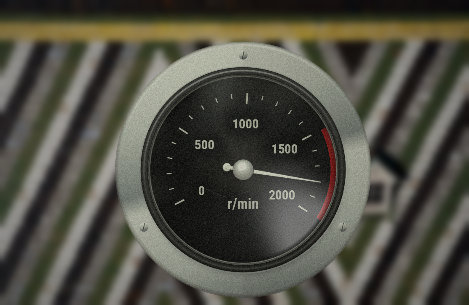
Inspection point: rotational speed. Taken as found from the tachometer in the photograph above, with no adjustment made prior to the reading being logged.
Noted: 1800 rpm
